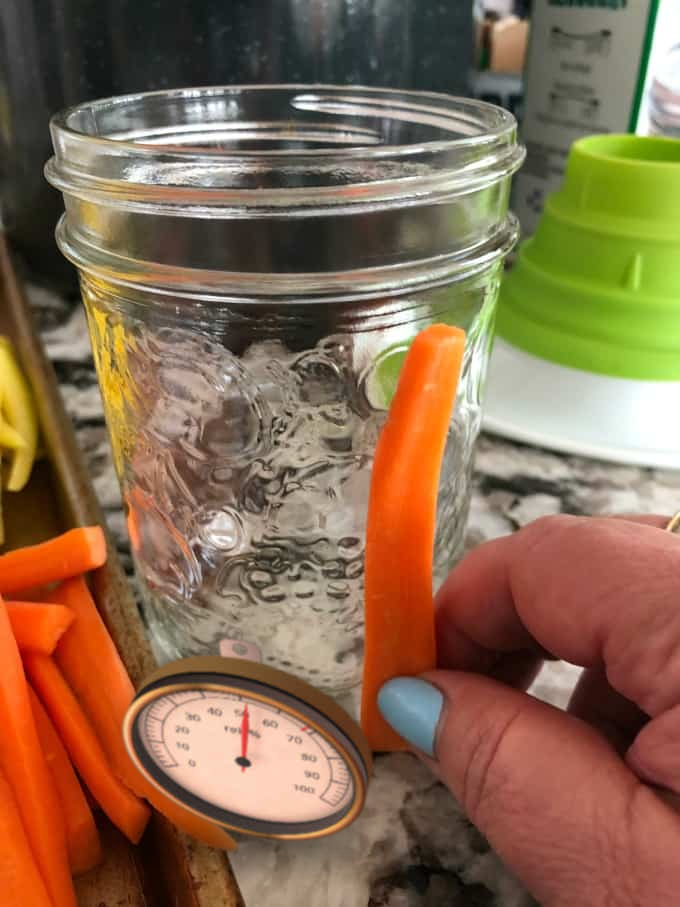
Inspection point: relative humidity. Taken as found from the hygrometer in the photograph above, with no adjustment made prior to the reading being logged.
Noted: 52 %
